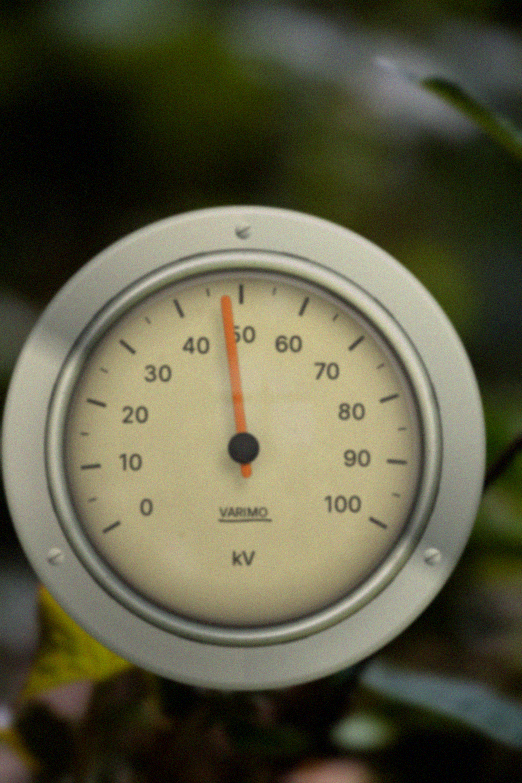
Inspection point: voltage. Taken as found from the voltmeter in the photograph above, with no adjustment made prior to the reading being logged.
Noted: 47.5 kV
